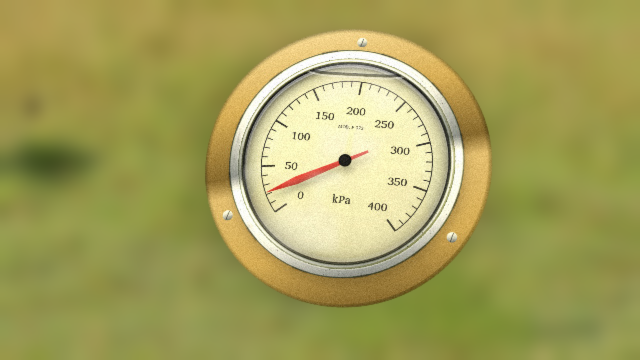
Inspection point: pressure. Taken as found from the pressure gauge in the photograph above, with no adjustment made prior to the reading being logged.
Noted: 20 kPa
